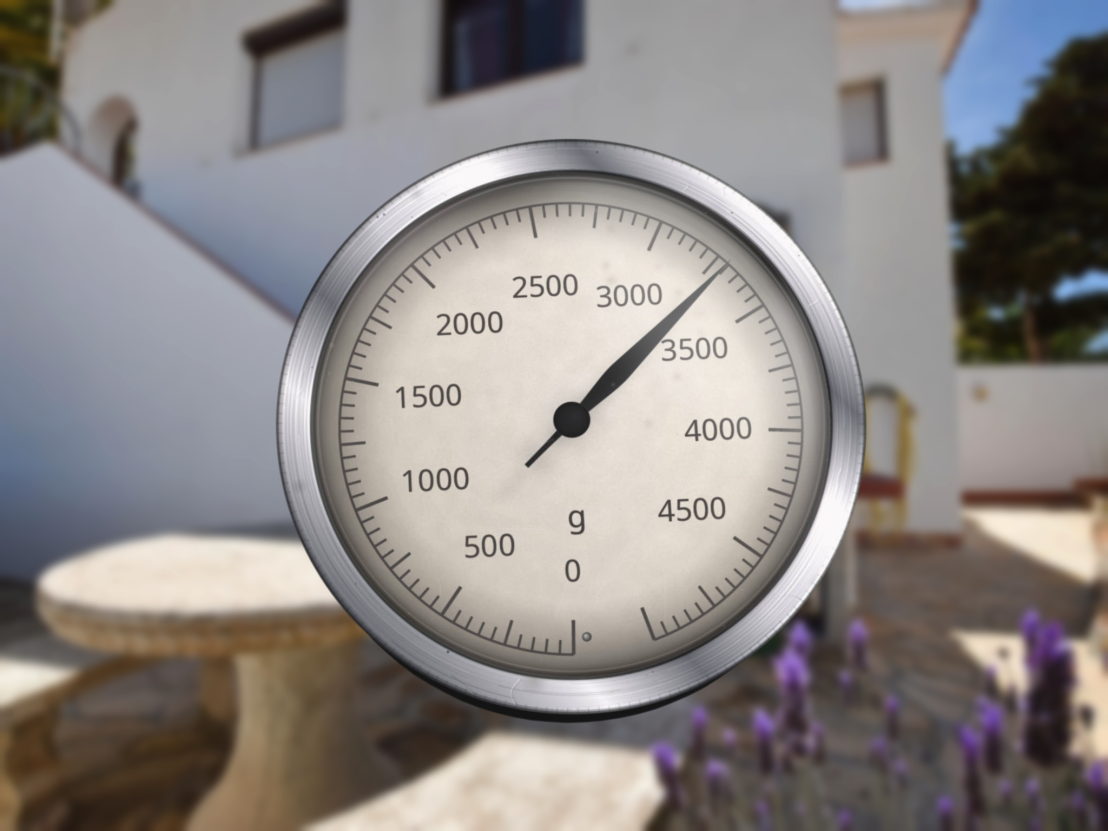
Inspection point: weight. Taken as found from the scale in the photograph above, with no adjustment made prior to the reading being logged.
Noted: 3300 g
